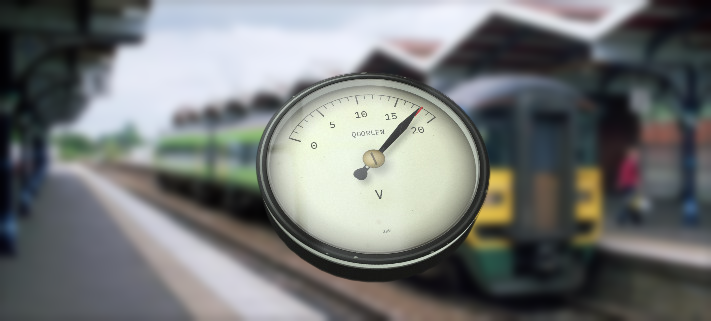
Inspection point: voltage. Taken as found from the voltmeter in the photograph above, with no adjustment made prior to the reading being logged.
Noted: 18 V
